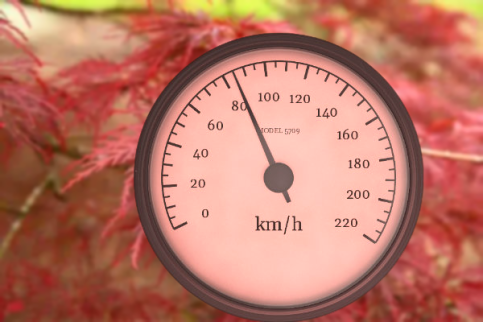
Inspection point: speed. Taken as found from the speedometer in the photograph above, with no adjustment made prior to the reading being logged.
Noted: 85 km/h
